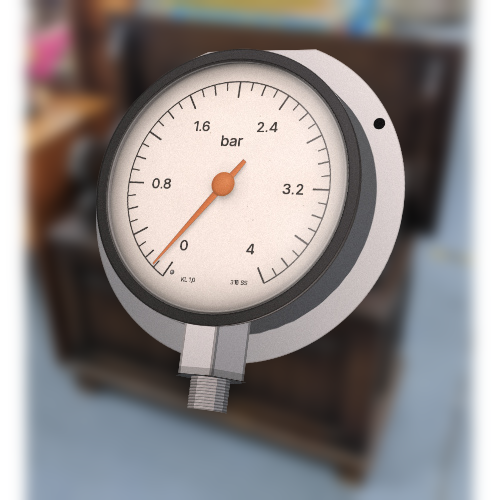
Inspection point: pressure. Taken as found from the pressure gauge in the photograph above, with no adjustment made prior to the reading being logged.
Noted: 0.1 bar
